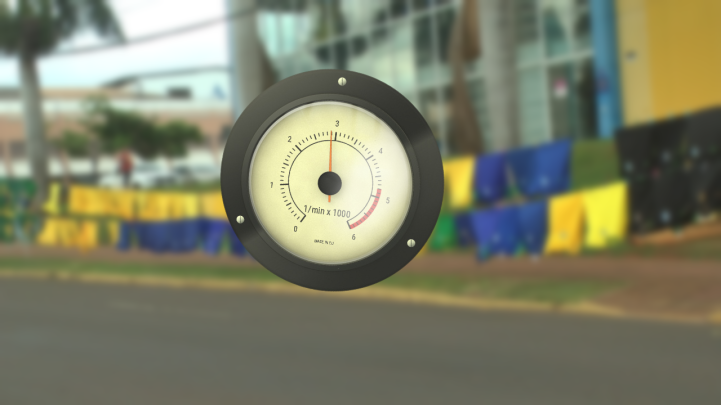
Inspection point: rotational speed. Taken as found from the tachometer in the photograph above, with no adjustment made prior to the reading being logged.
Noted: 2900 rpm
